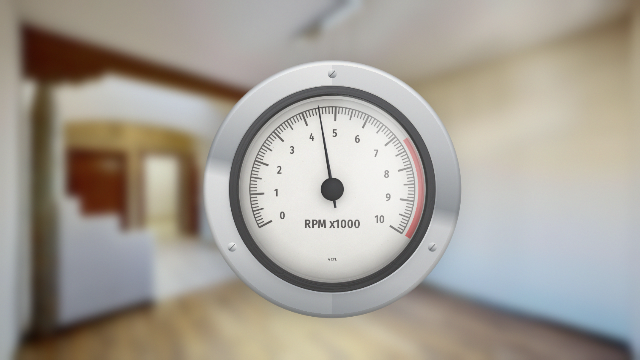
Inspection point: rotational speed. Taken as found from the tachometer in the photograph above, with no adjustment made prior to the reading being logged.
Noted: 4500 rpm
